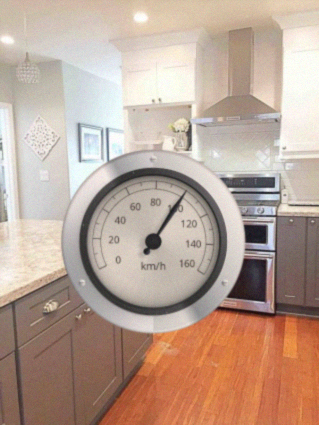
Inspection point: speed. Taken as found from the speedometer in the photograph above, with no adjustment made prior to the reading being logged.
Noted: 100 km/h
